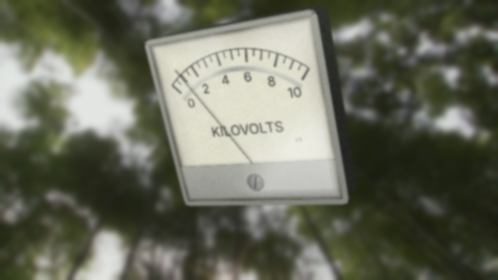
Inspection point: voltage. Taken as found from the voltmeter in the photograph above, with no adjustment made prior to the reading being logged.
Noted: 1 kV
